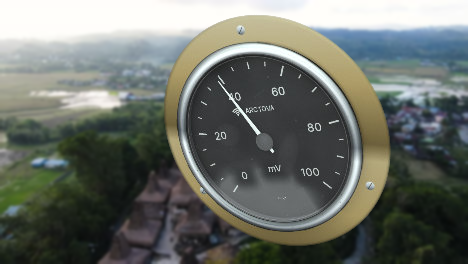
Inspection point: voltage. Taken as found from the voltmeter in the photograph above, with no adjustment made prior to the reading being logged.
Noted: 40 mV
